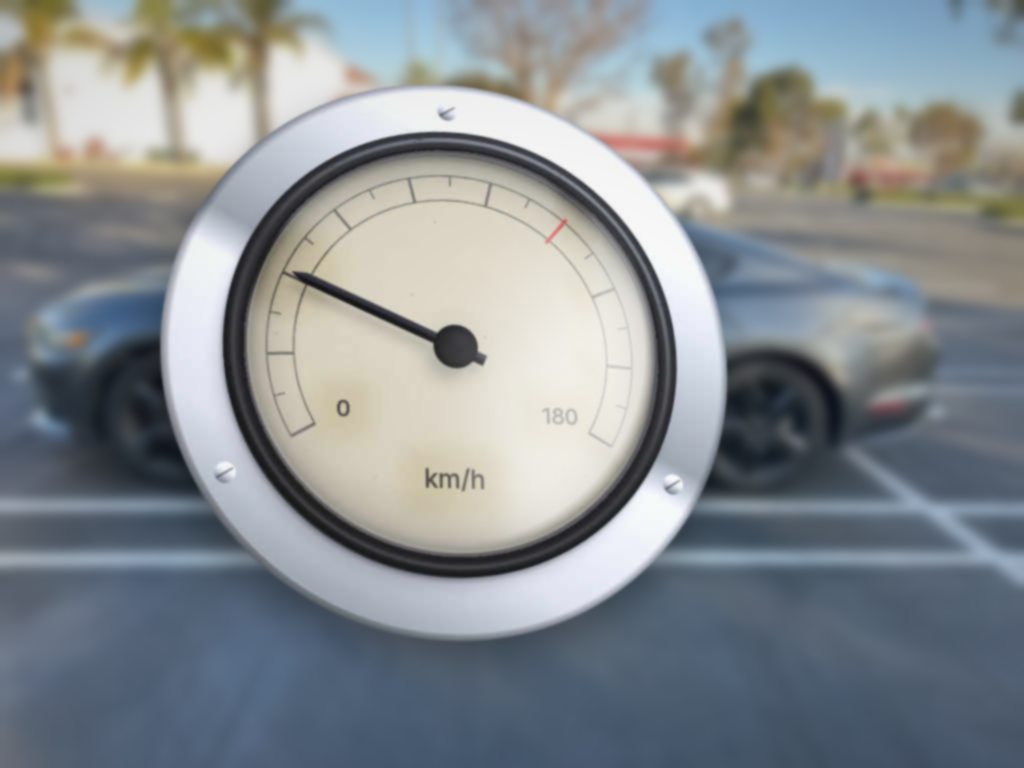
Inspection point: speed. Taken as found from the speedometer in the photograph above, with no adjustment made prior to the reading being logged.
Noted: 40 km/h
